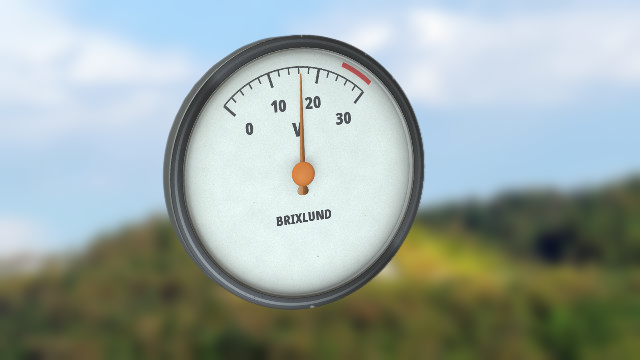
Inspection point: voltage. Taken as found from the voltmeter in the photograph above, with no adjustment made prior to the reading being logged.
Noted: 16 V
